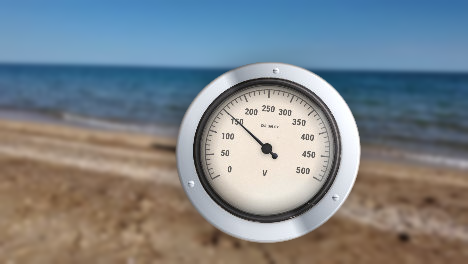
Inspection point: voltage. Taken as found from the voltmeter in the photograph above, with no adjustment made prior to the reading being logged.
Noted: 150 V
